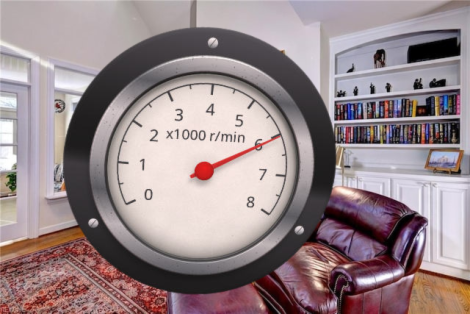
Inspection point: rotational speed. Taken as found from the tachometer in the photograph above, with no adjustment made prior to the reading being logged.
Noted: 6000 rpm
